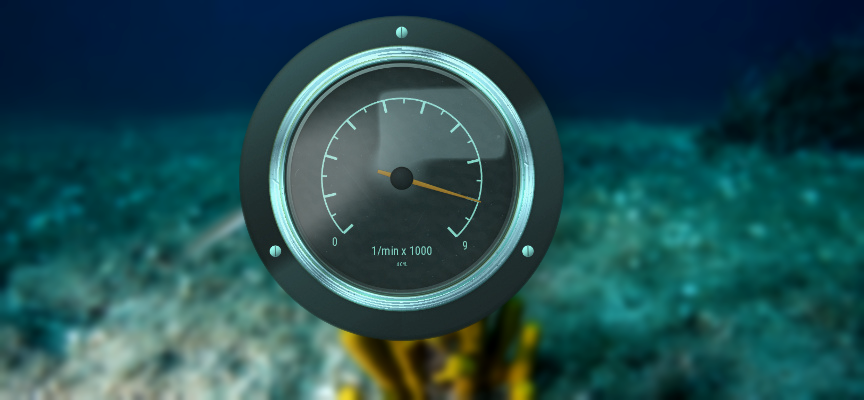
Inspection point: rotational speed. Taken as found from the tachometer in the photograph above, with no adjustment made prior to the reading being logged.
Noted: 8000 rpm
